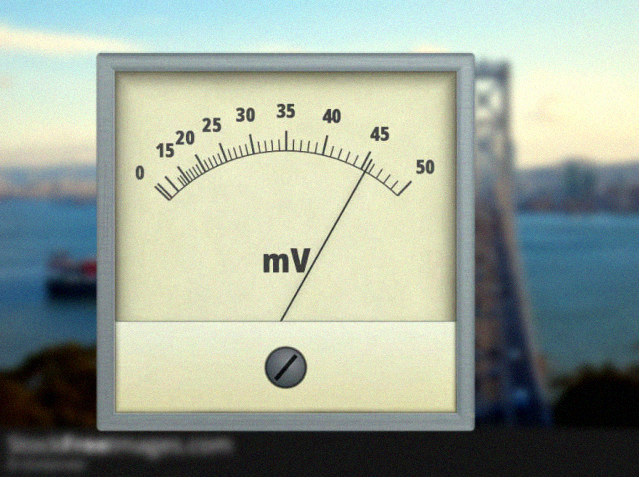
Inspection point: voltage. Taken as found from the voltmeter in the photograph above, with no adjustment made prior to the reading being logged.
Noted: 45.5 mV
